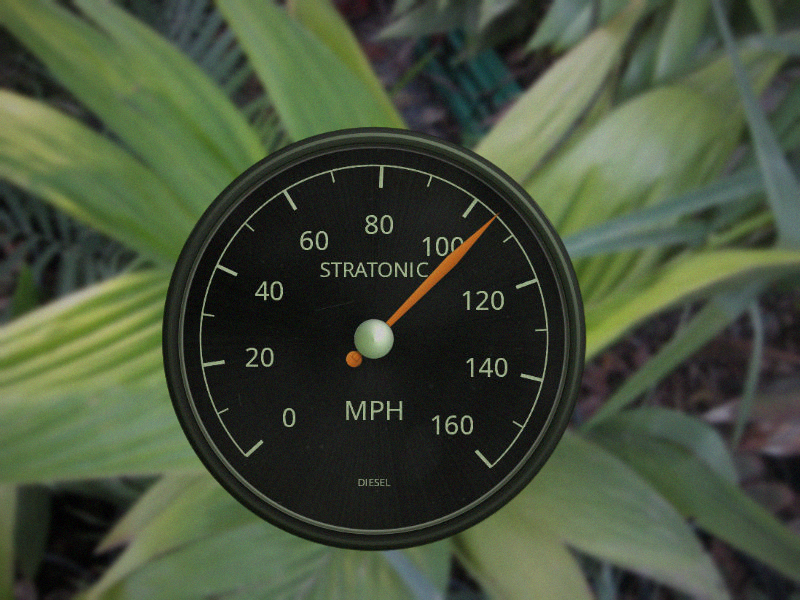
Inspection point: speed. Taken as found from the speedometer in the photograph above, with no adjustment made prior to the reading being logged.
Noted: 105 mph
